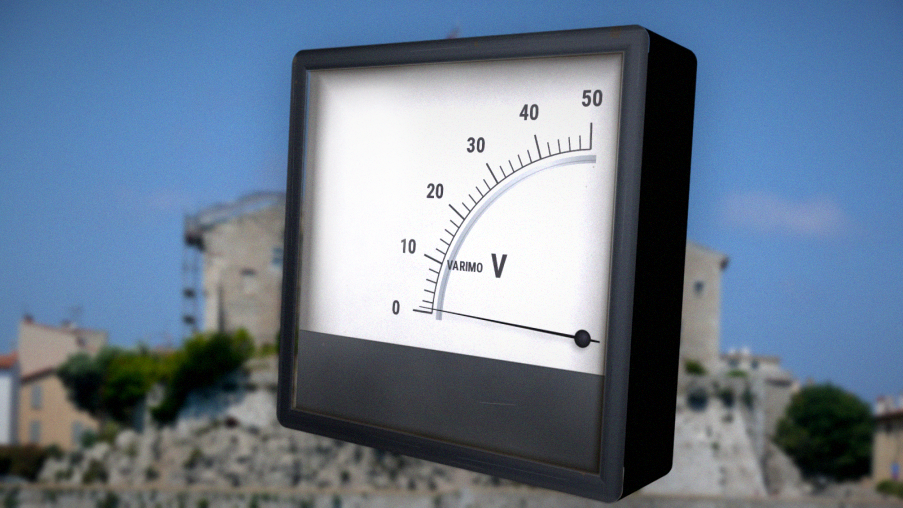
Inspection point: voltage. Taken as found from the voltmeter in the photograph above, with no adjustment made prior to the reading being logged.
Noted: 1 V
